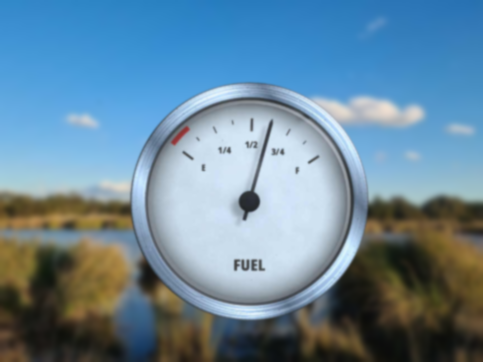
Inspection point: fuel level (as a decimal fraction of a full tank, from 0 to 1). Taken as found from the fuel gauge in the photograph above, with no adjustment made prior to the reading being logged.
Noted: 0.625
